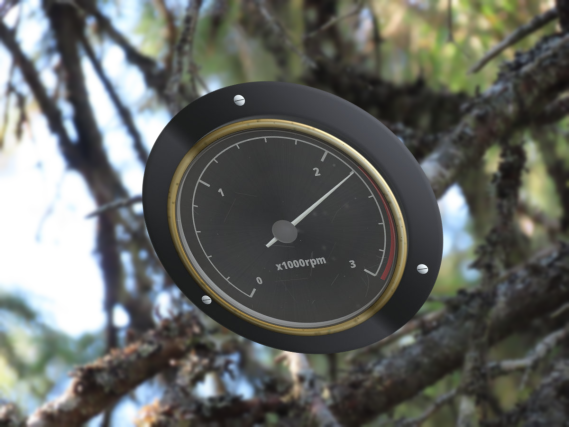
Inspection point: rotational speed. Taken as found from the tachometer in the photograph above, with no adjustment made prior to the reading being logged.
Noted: 2200 rpm
